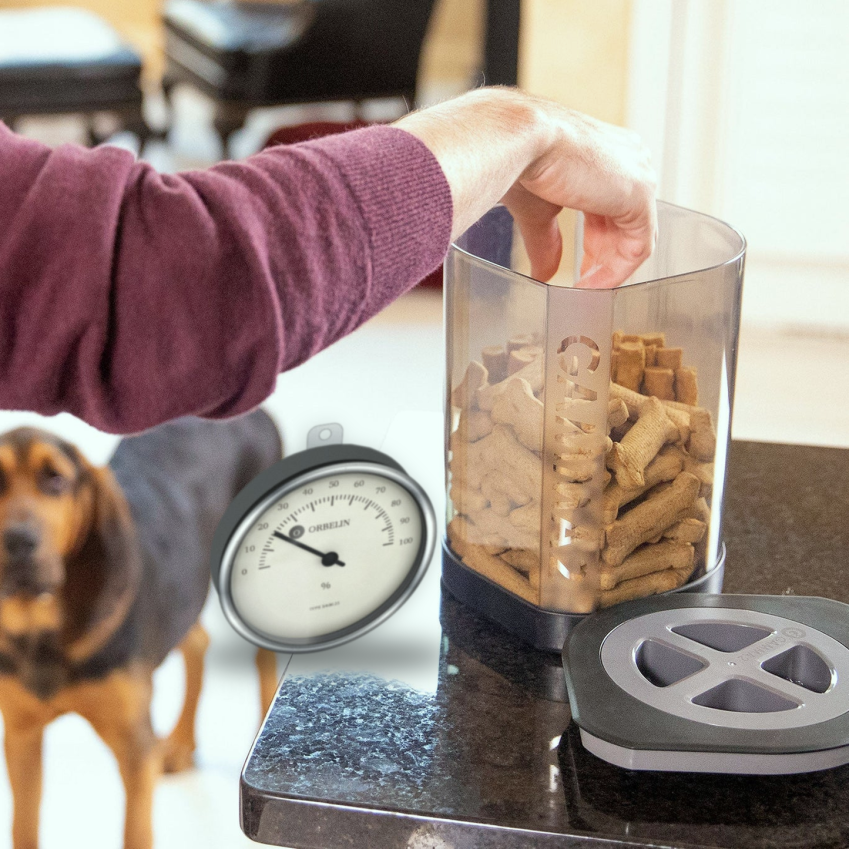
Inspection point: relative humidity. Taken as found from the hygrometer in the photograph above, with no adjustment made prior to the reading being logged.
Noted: 20 %
